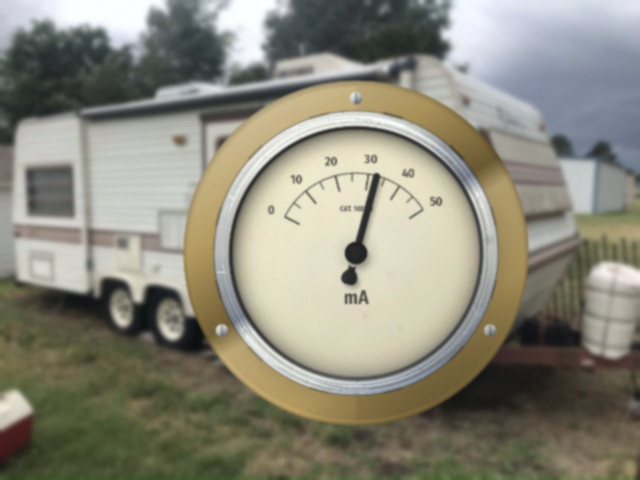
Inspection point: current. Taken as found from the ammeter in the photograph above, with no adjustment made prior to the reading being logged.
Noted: 32.5 mA
